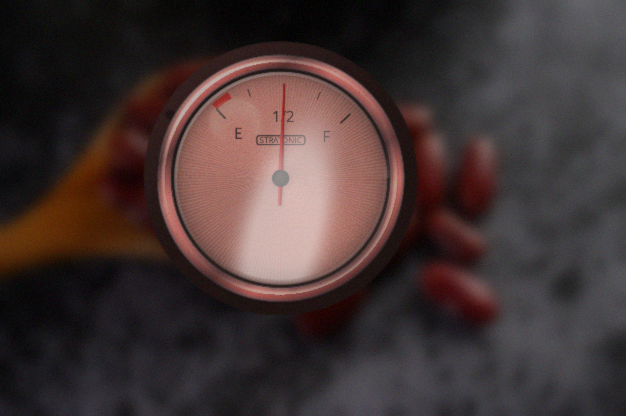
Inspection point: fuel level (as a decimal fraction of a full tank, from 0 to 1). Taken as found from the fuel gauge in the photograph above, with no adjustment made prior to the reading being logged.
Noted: 0.5
